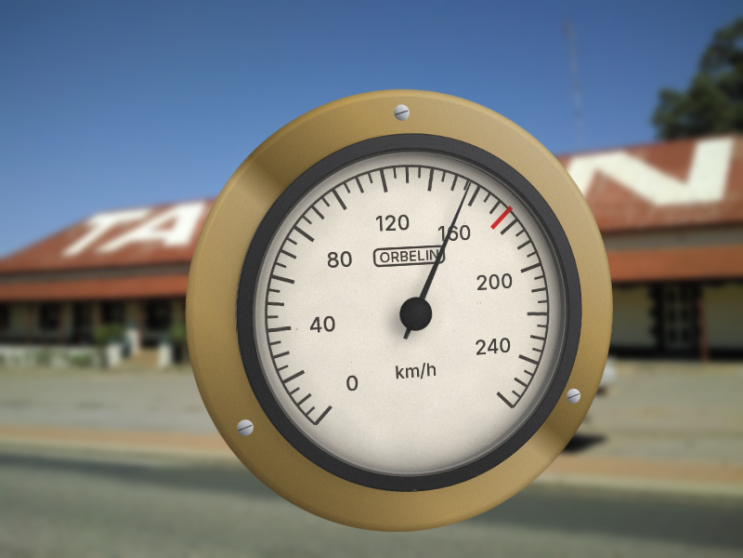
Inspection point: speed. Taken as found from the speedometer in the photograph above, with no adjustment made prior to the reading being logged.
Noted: 155 km/h
